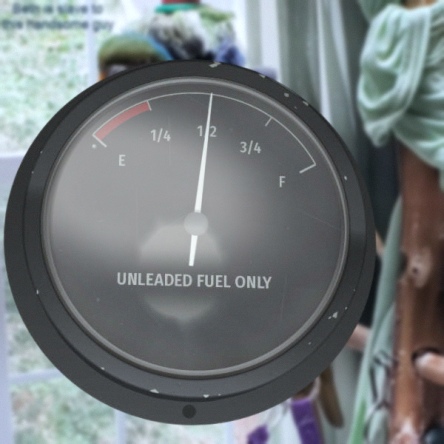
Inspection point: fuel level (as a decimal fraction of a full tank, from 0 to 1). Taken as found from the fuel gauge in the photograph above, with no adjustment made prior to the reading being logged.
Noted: 0.5
